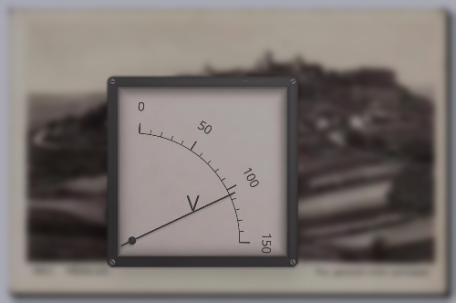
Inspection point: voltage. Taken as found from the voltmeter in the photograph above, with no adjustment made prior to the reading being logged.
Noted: 105 V
